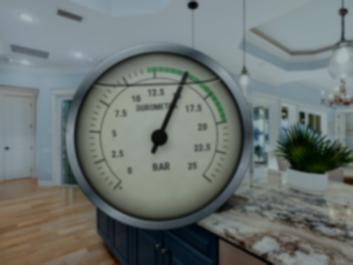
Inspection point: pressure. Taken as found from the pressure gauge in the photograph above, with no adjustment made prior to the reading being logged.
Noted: 15 bar
